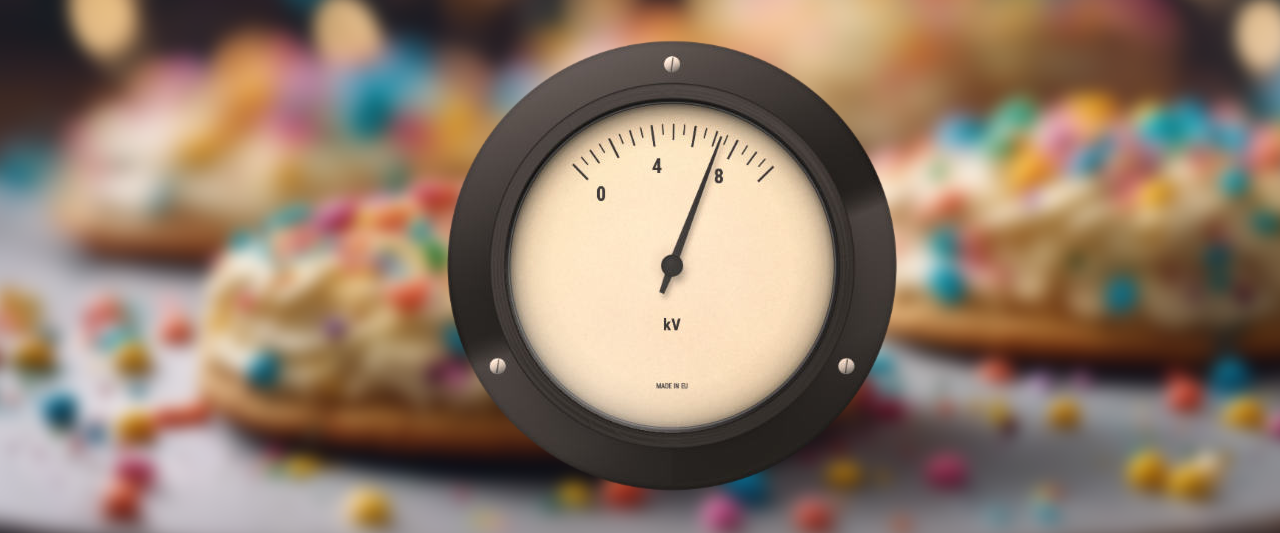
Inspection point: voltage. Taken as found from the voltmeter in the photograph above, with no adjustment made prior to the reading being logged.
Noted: 7.25 kV
